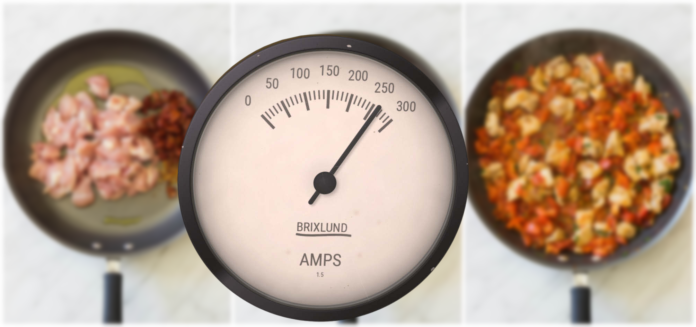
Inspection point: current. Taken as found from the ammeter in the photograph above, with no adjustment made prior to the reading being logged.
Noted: 260 A
